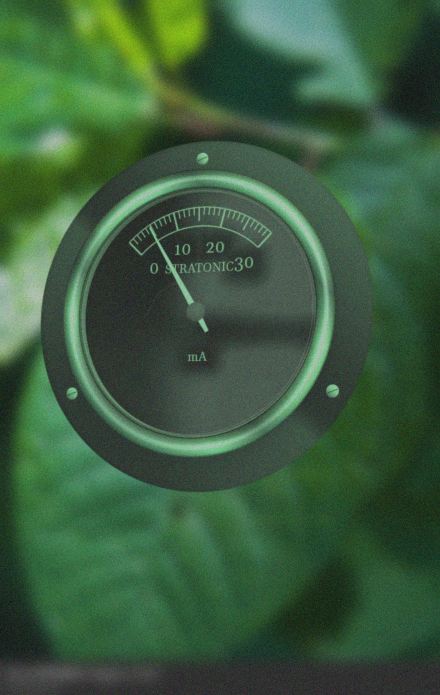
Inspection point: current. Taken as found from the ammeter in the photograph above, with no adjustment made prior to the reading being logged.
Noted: 5 mA
